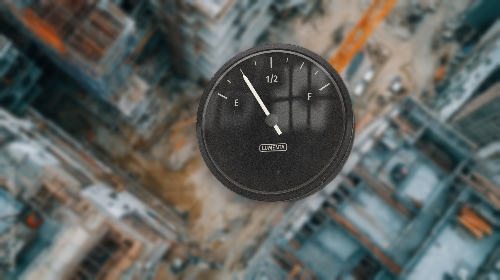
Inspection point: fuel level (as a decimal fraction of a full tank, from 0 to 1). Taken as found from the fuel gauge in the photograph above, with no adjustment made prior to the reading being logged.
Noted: 0.25
